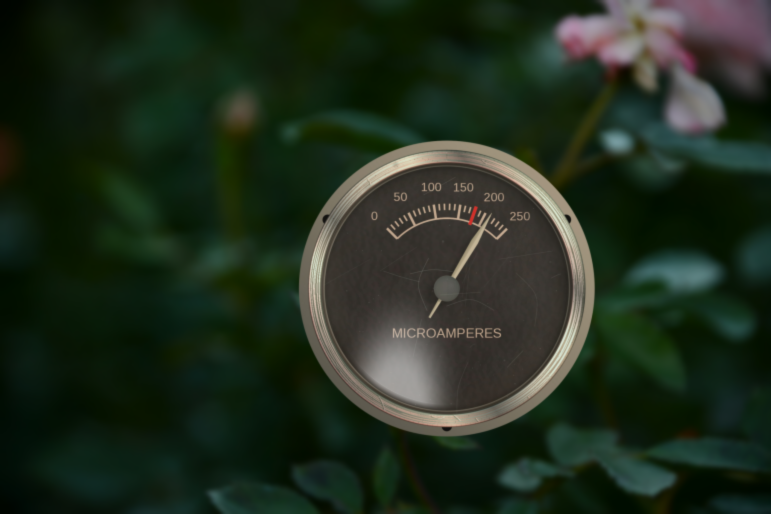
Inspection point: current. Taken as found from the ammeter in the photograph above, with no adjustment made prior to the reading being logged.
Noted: 210 µA
